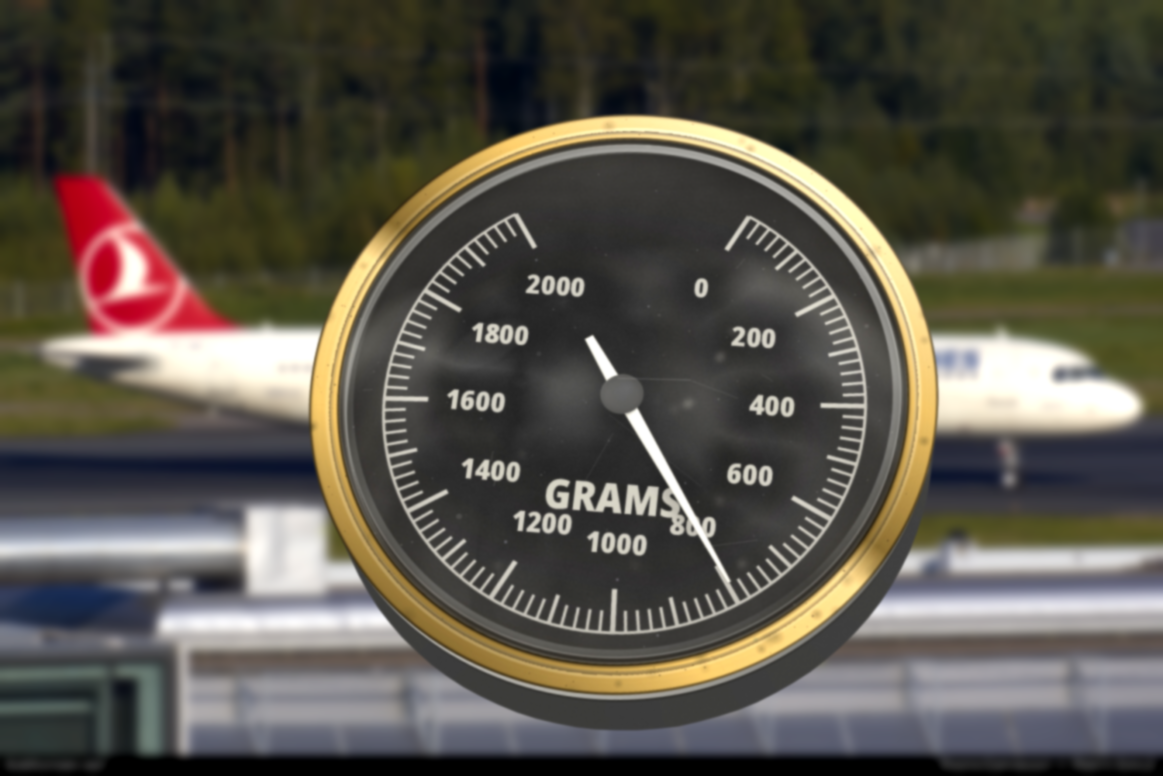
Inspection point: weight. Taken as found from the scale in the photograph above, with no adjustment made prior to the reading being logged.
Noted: 800 g
